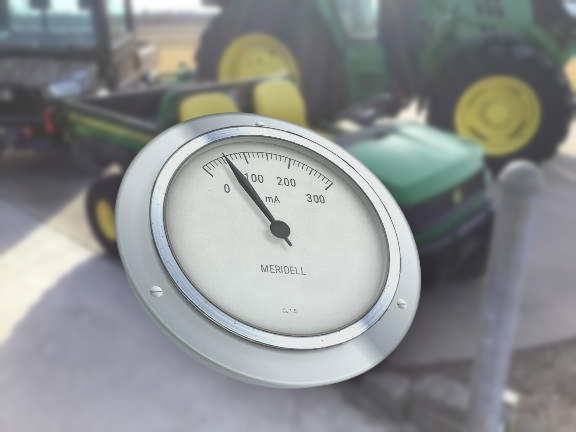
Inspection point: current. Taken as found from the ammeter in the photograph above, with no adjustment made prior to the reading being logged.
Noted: 50 mA
